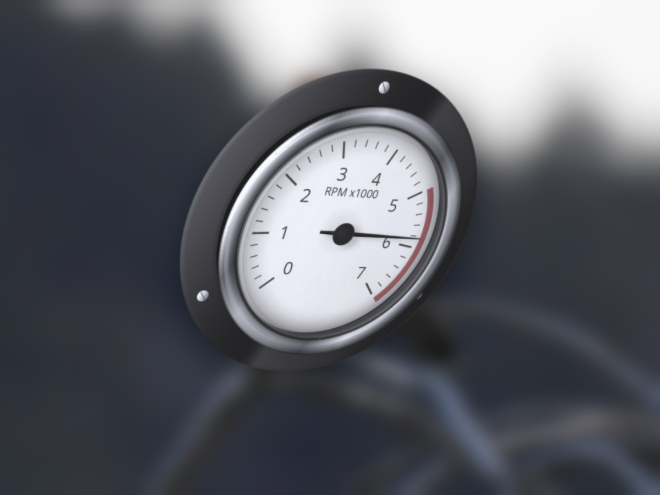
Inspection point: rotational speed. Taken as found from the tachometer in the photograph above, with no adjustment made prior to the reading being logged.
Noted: 5800 rpm
